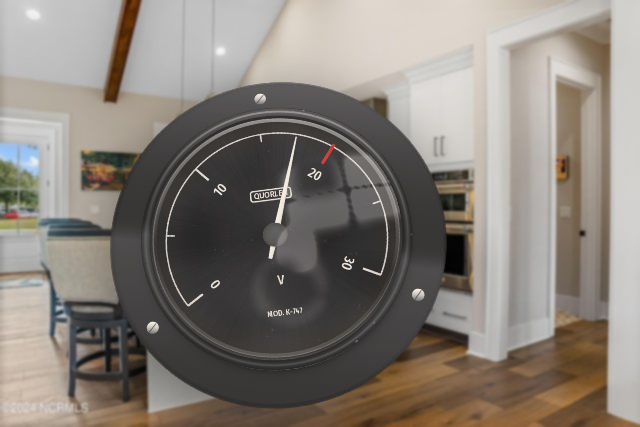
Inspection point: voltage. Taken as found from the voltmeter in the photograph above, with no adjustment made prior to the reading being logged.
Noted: 17.5 V
